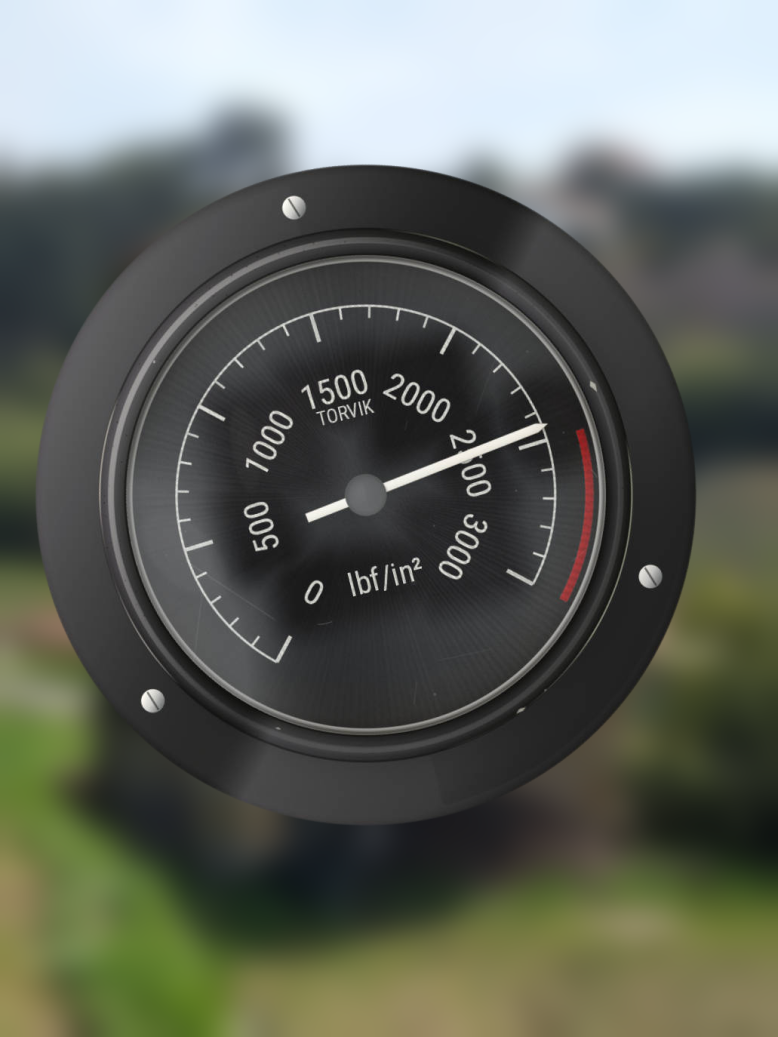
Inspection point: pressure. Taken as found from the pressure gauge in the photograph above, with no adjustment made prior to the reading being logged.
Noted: 2450 psi
